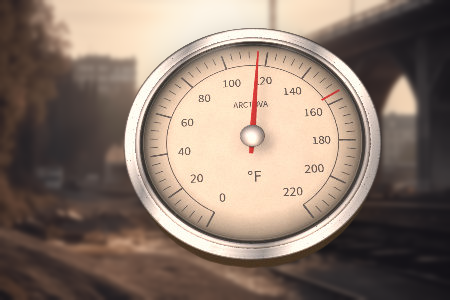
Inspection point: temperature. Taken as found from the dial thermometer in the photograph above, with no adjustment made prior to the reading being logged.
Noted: 116 °F
